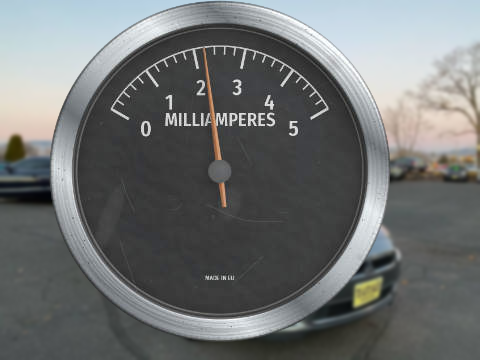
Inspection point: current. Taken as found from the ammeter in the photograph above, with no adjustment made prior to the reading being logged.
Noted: 2.2 mA
